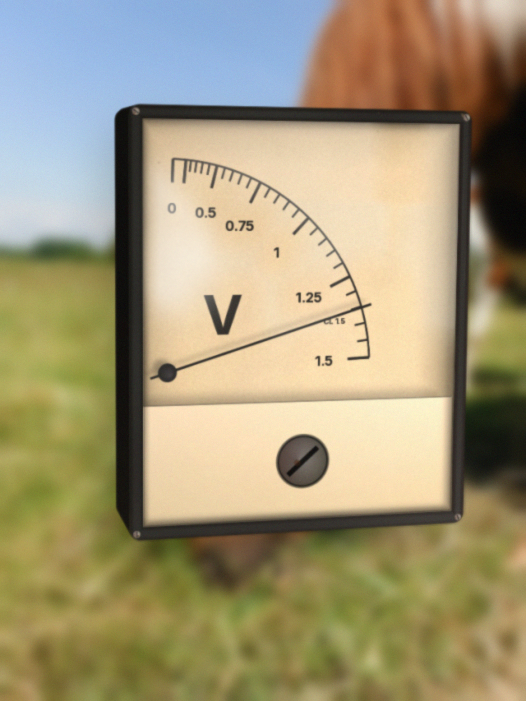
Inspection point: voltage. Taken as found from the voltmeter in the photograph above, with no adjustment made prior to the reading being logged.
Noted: 1.35 V
